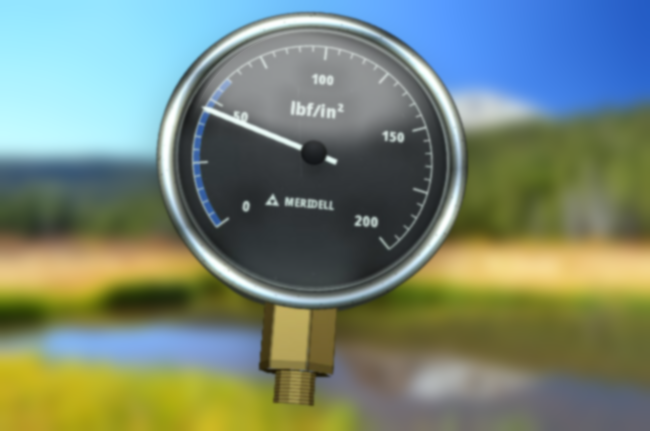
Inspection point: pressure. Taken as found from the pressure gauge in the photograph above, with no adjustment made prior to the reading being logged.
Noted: 45 psi
